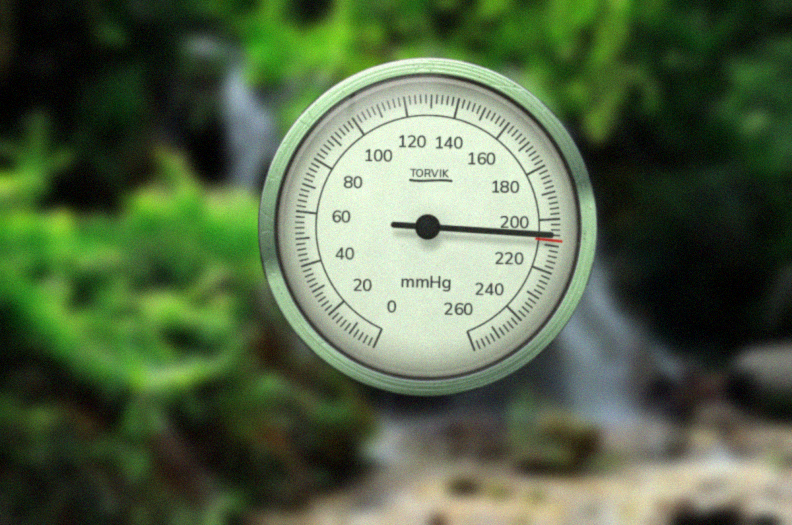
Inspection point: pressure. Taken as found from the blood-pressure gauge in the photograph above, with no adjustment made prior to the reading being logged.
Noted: 206 mmHg
